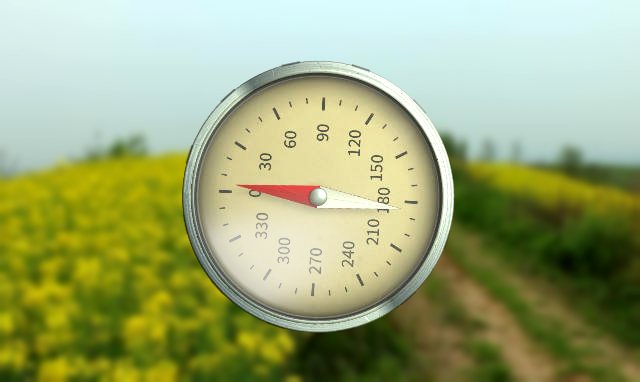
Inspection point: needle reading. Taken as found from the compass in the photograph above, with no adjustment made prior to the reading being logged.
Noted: 5 °
